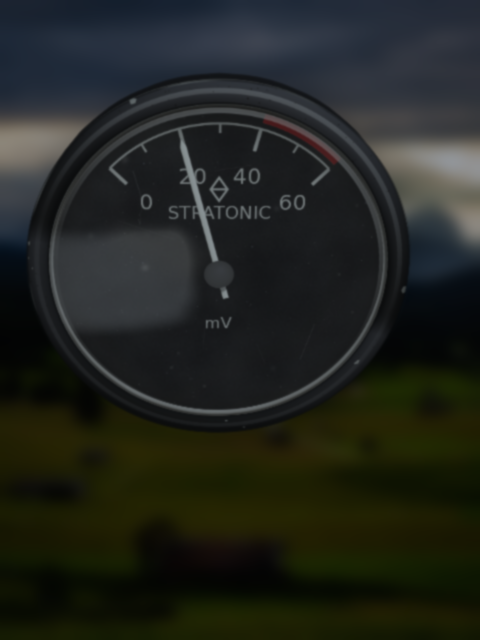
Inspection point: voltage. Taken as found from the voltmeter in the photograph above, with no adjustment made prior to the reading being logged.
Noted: 20 mV
